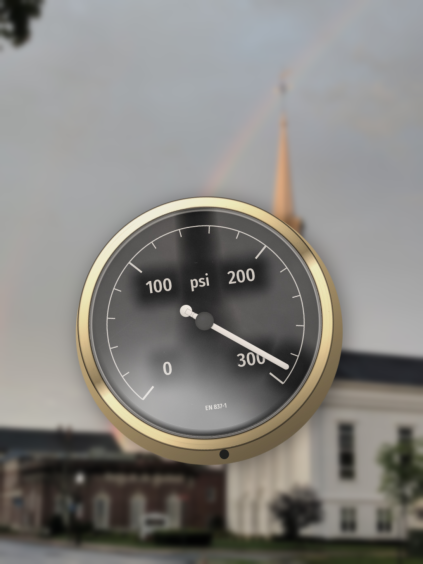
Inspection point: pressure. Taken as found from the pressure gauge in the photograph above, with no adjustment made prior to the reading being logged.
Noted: 290 psi
